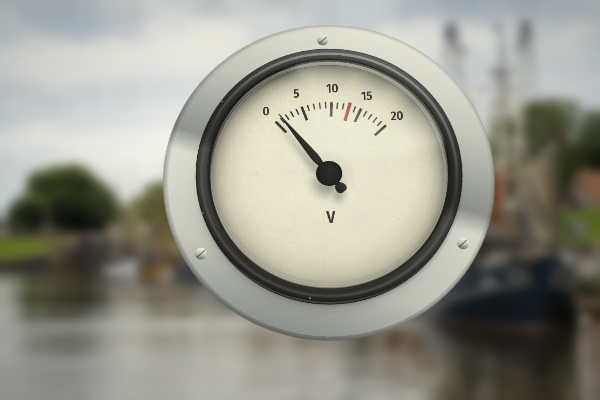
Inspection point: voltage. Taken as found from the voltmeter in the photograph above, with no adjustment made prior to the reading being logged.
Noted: 1 V
